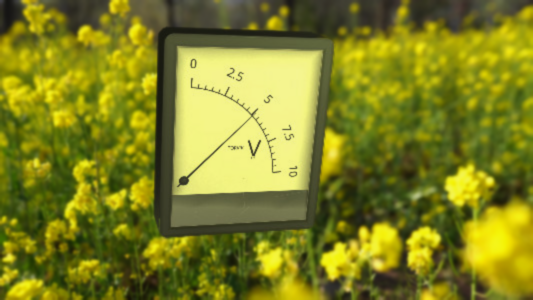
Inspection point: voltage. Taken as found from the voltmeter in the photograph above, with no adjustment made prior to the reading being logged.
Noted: 5 V
